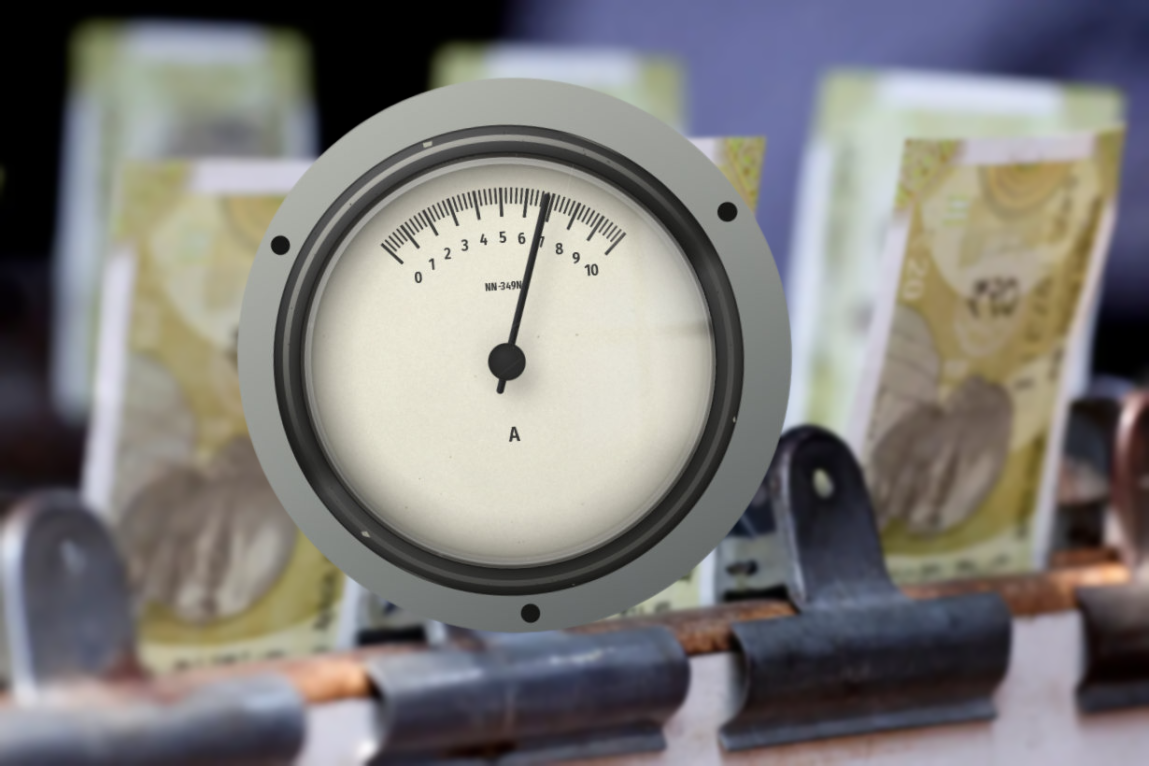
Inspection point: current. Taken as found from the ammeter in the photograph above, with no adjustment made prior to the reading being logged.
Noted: 6.8 A
